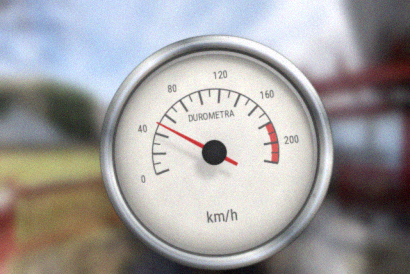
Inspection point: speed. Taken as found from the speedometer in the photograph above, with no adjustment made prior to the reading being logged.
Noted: 50 km/h
